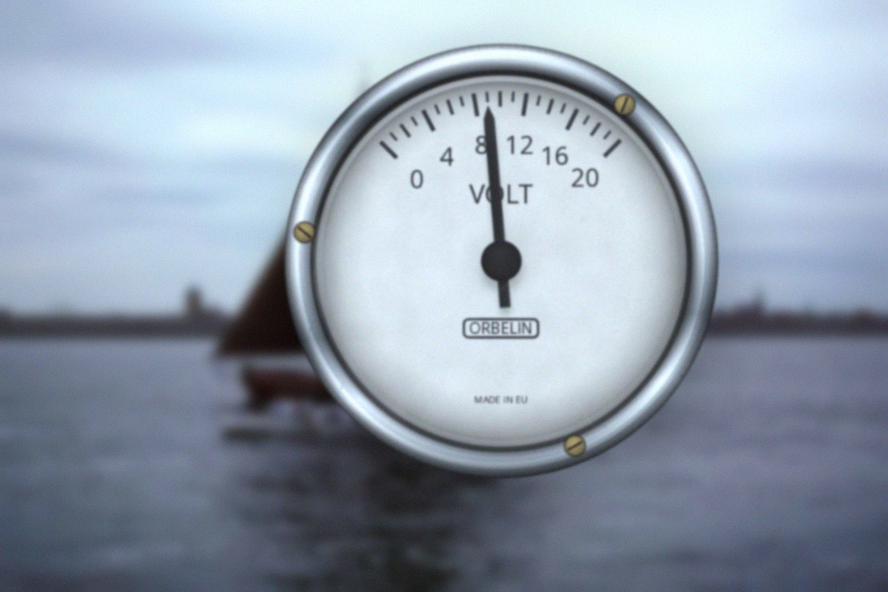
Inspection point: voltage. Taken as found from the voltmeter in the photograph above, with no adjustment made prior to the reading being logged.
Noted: 9 V
